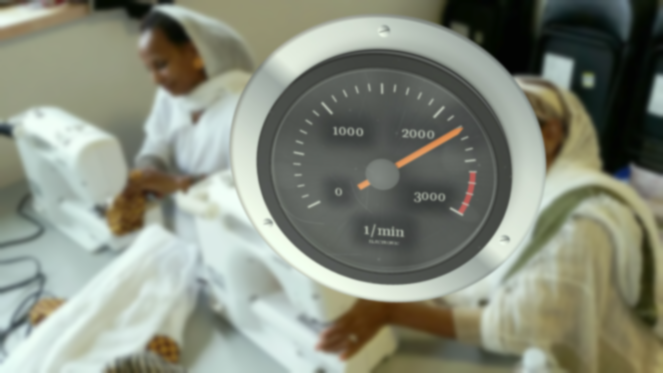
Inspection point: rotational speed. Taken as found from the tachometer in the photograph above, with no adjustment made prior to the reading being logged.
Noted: 2200 rpm
